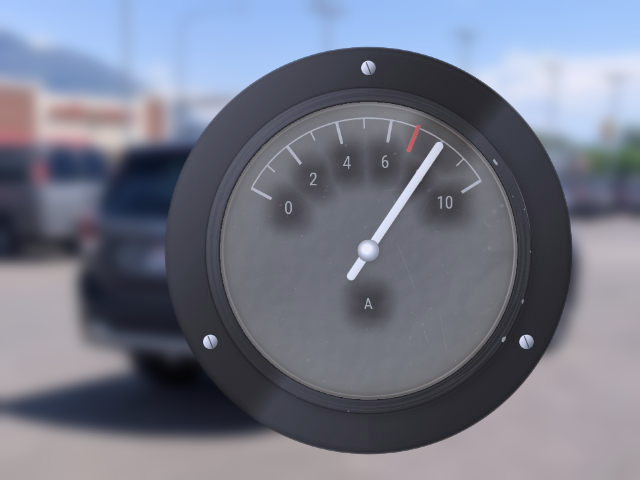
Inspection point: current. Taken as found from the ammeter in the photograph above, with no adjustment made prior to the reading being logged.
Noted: 8 A
